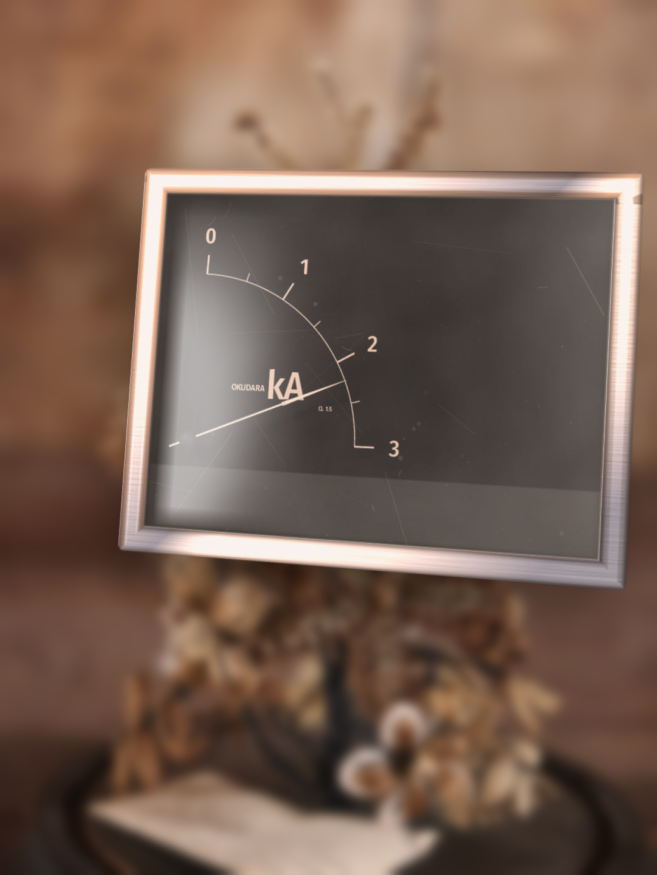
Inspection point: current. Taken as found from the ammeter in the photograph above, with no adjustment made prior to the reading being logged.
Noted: 2.25 kA
